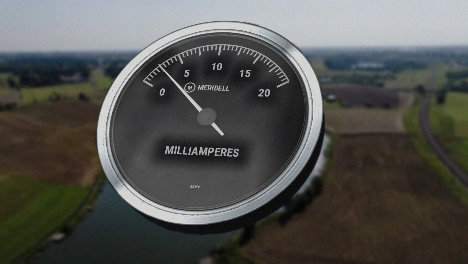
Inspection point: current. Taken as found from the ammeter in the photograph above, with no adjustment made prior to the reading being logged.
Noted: 2.5 mA
